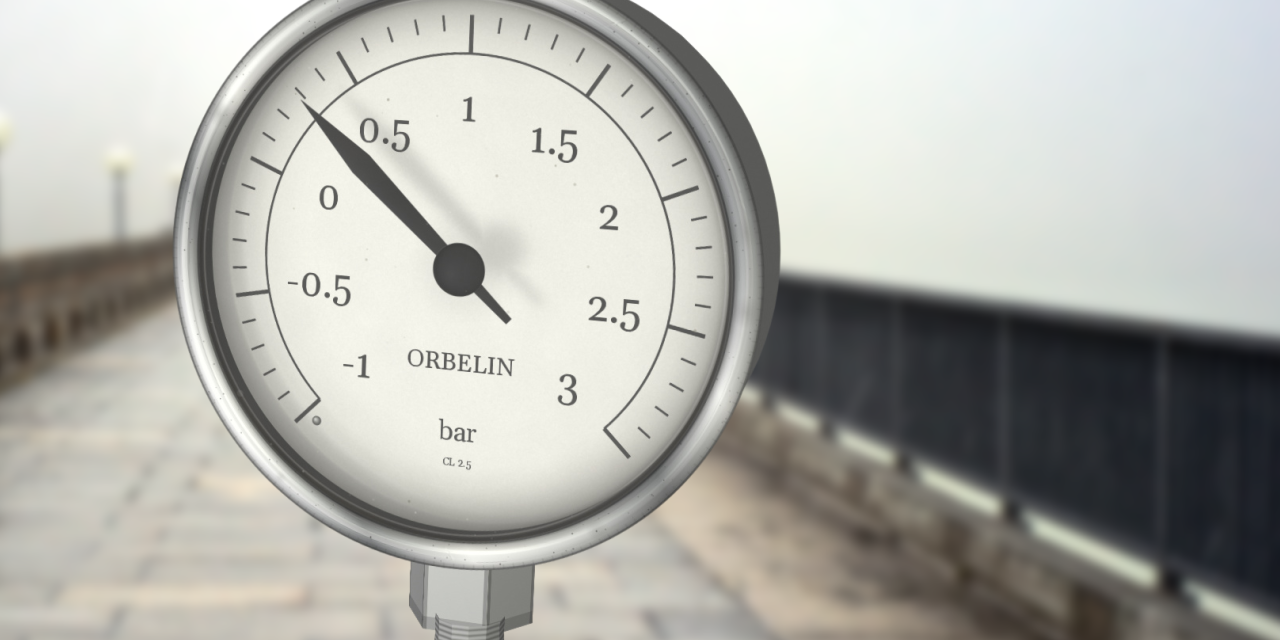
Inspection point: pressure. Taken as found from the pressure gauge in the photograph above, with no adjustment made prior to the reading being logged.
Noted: 0.3 bar
